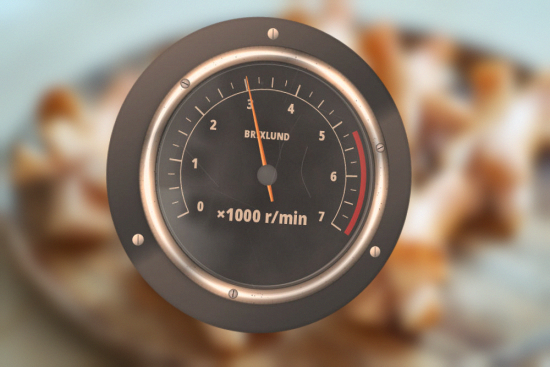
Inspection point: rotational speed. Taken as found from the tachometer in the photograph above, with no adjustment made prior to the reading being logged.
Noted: 3000 rpm
